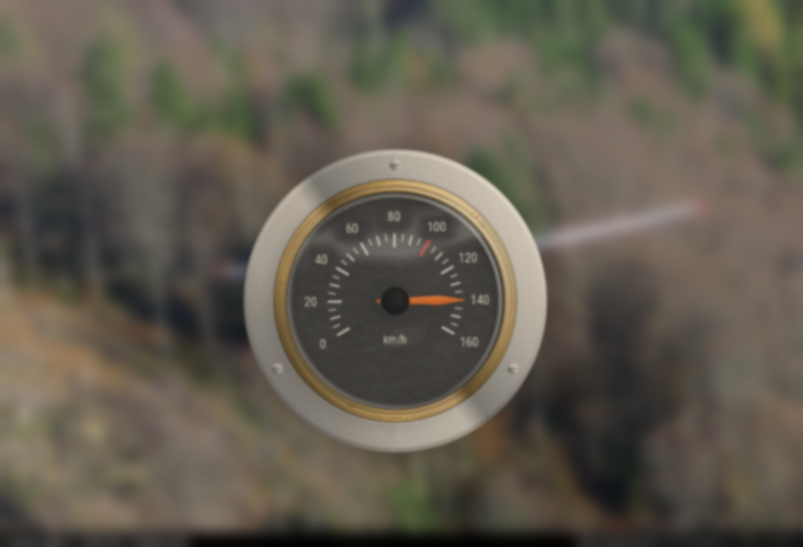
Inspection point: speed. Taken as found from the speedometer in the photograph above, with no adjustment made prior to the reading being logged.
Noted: 140 km/h
